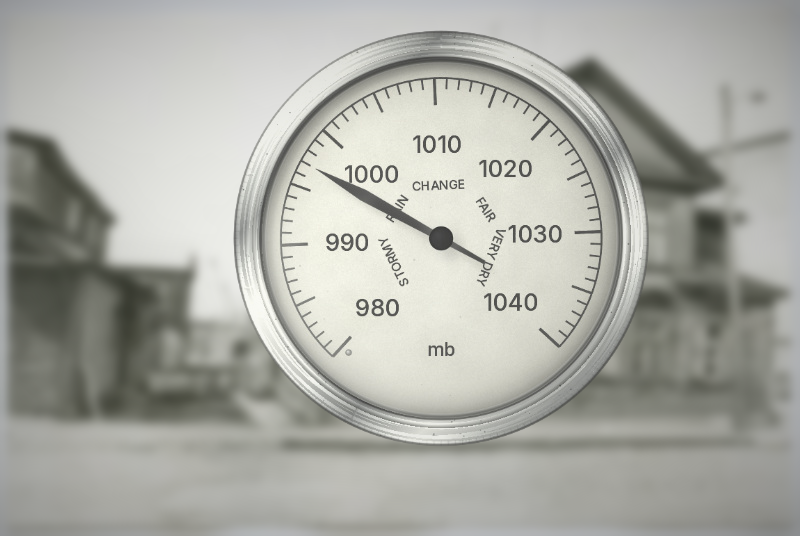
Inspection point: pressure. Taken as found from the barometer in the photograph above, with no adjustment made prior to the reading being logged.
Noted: 997 mbar
